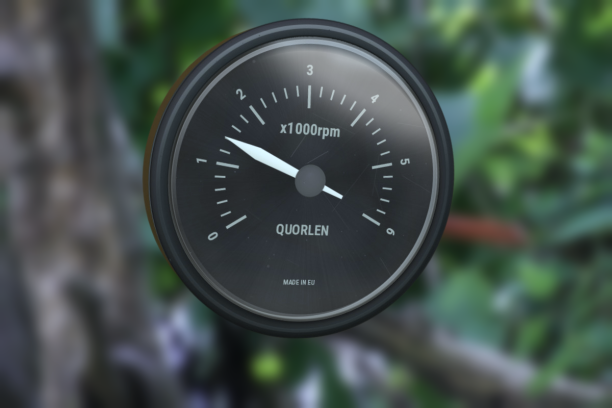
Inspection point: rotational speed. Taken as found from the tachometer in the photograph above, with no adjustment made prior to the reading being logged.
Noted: 1400 rpm
